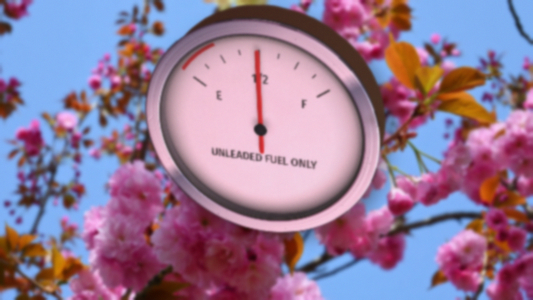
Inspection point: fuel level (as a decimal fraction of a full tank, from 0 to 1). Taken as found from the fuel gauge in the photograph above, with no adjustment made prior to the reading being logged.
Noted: 0.5
